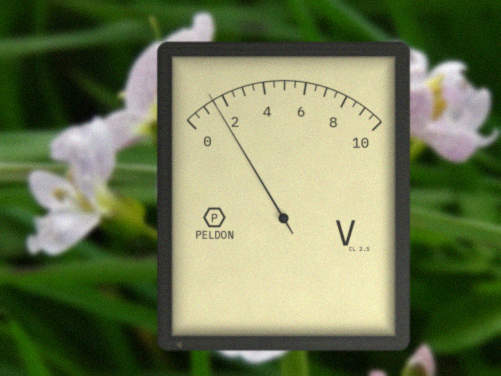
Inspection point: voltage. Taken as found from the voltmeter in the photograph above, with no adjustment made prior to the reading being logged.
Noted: 1.5 V
